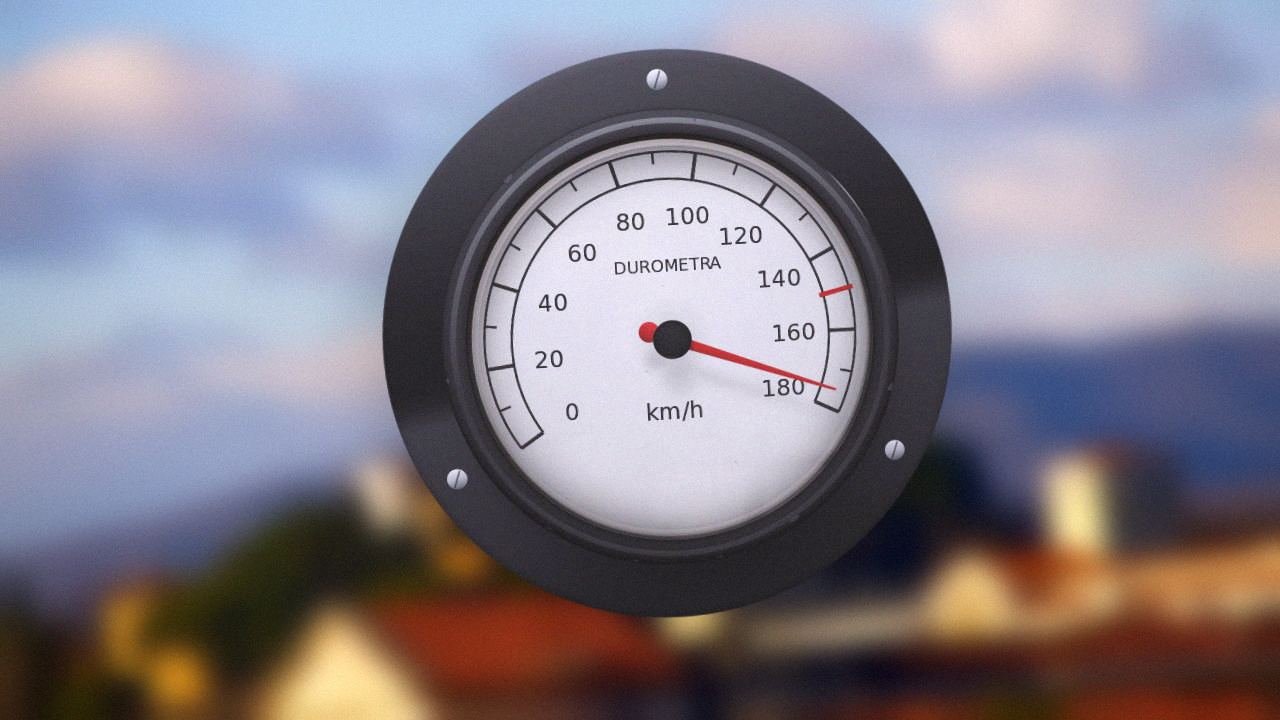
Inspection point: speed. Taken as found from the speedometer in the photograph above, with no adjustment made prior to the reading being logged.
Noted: 175 km/h
